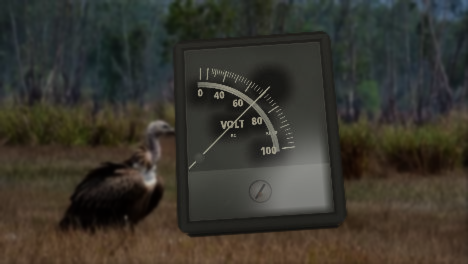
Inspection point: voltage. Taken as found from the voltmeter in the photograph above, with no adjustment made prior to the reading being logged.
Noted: 70 V
